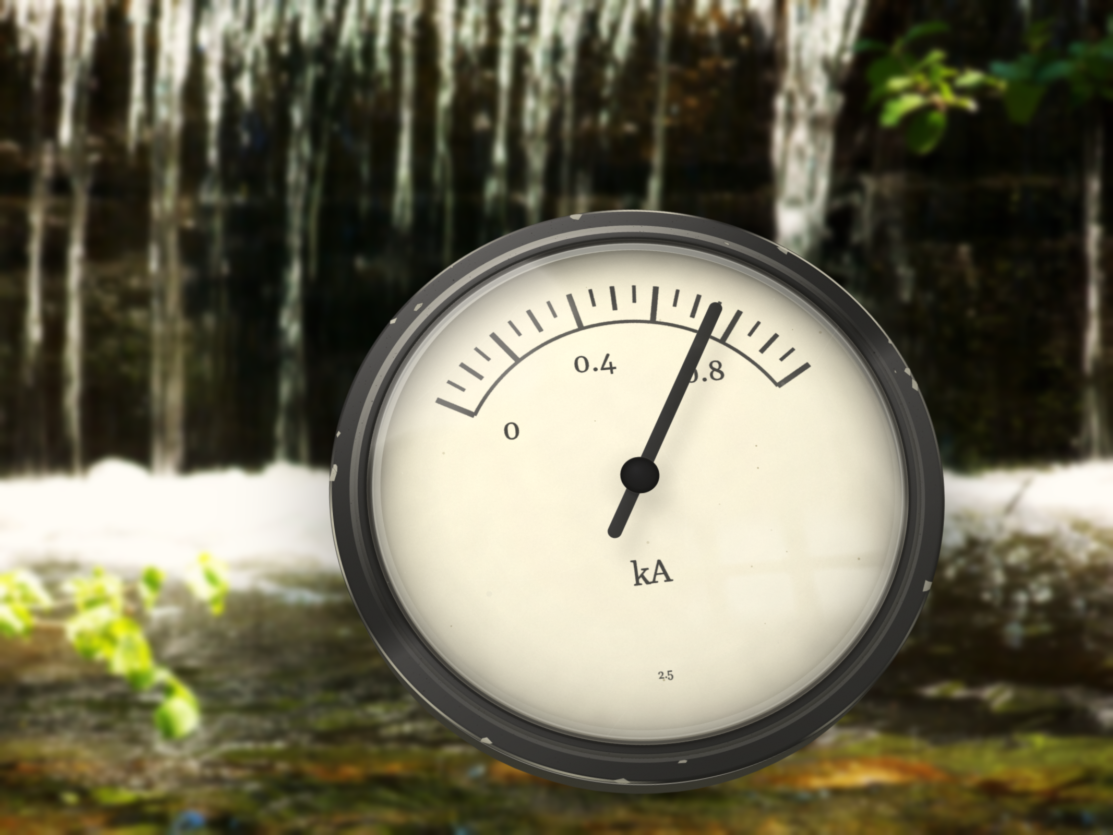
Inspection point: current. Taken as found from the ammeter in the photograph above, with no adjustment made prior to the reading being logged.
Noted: 0.75 kA
